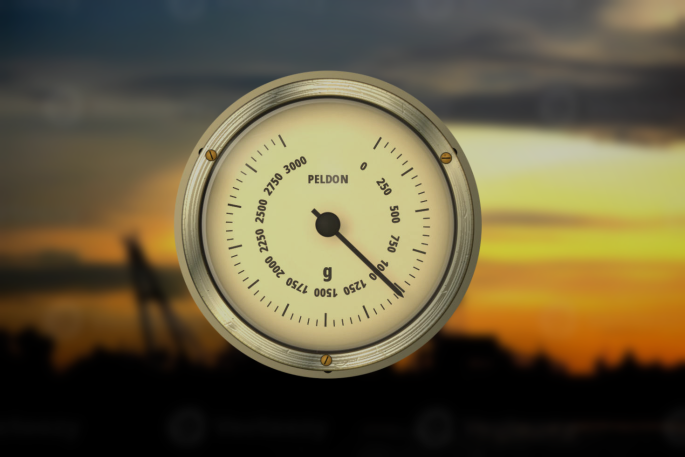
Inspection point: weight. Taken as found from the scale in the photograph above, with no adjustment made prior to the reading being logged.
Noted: 1025 g
